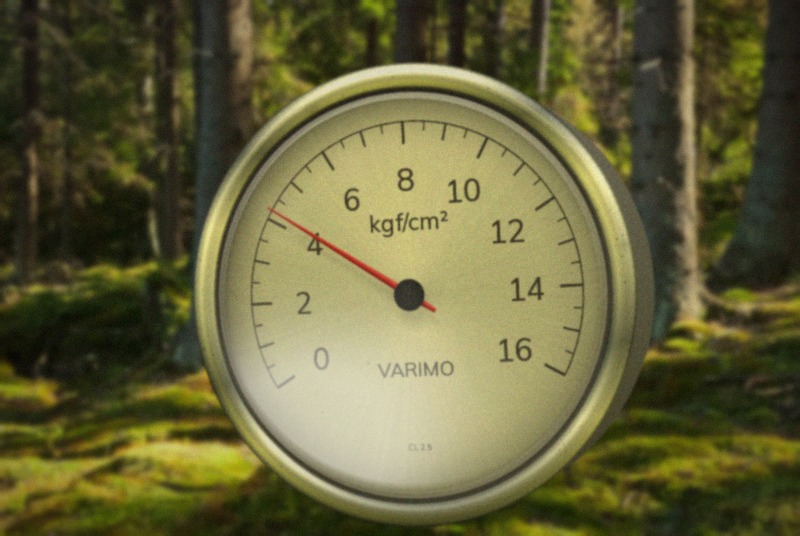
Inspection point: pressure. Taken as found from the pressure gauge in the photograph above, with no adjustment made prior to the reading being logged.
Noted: 4.25 kg/cm²
